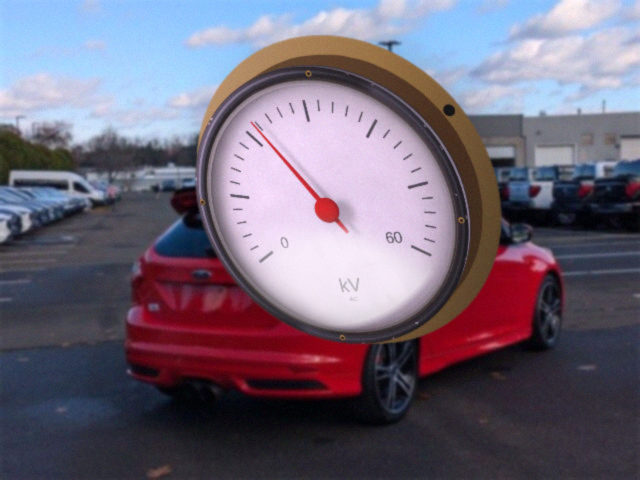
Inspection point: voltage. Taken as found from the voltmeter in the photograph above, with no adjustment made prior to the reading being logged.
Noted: 22 kV
